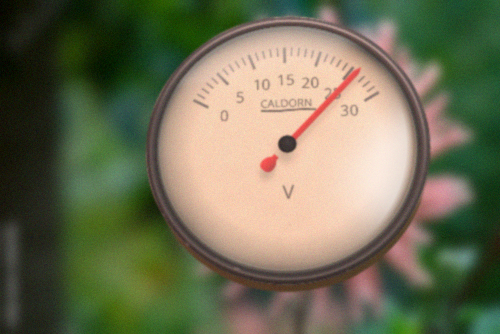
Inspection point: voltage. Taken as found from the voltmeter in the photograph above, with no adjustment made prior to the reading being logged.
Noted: 26 V
